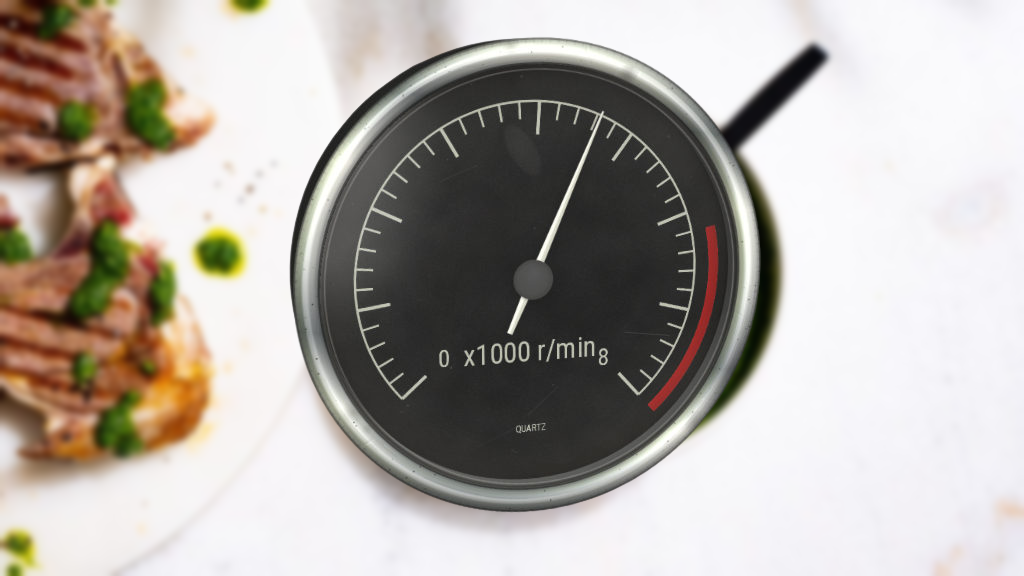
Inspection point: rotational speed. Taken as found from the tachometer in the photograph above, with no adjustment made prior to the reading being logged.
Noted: 4600 rpm
